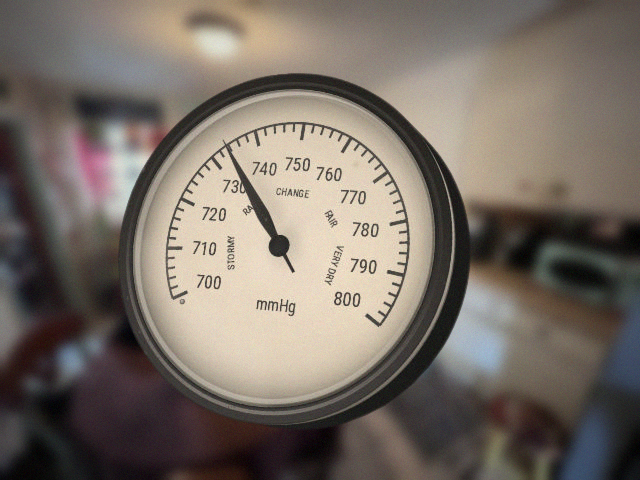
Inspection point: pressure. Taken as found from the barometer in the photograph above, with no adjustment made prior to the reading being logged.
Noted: 734 mmHg
